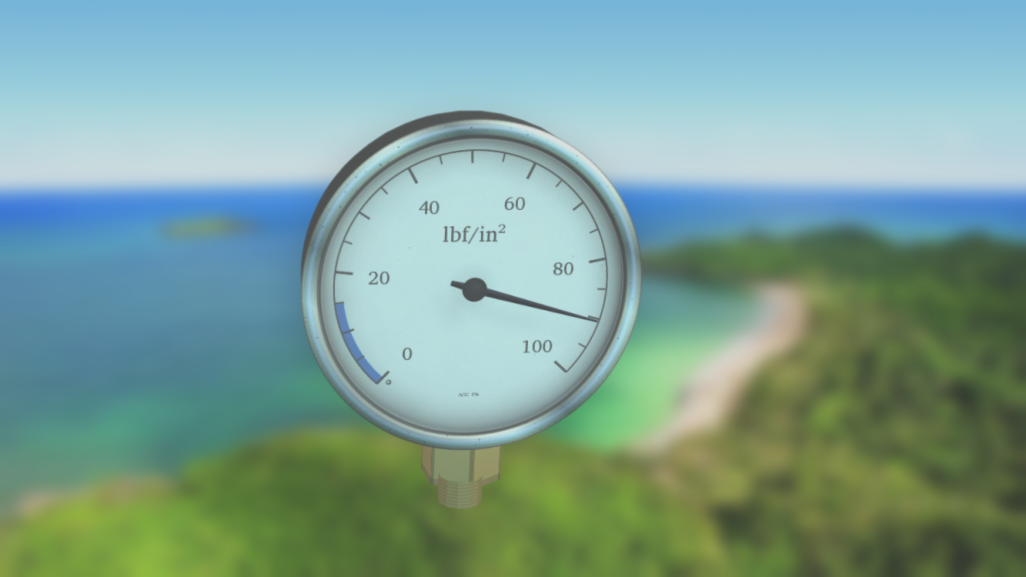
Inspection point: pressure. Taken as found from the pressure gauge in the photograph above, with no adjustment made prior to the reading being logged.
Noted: 90 psi
